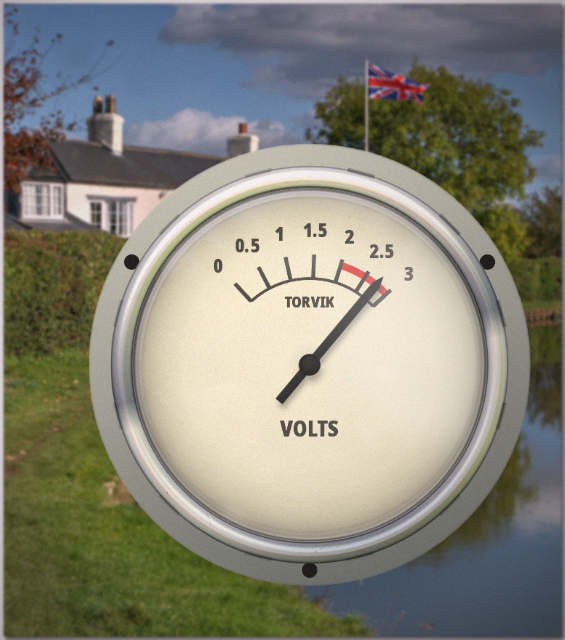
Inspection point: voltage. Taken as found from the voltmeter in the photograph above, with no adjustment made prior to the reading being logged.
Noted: 2.75 V
